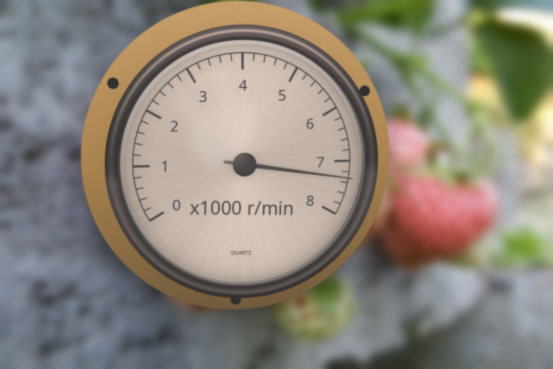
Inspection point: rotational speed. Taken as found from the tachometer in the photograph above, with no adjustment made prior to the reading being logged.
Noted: 7300 rpm
